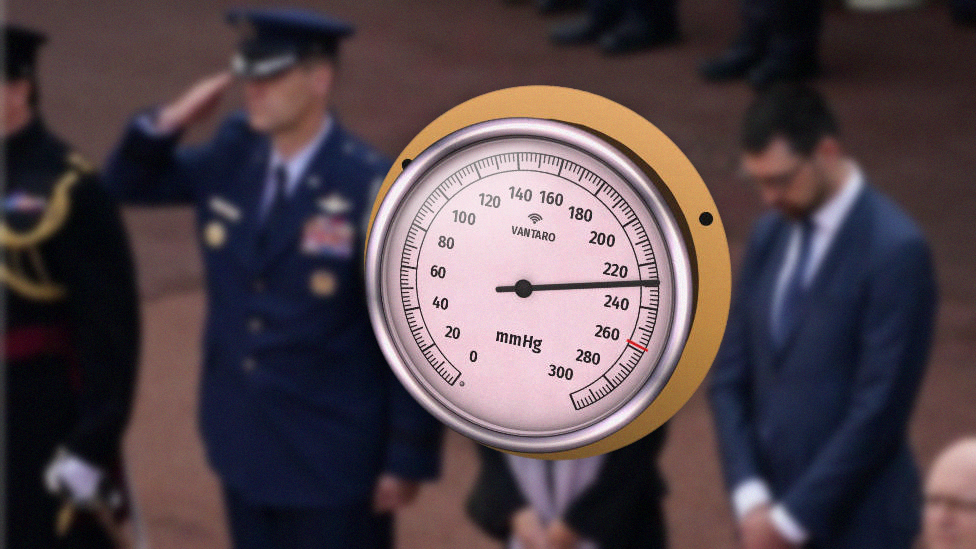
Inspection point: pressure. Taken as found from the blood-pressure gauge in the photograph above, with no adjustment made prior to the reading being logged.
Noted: 228 mmHg
